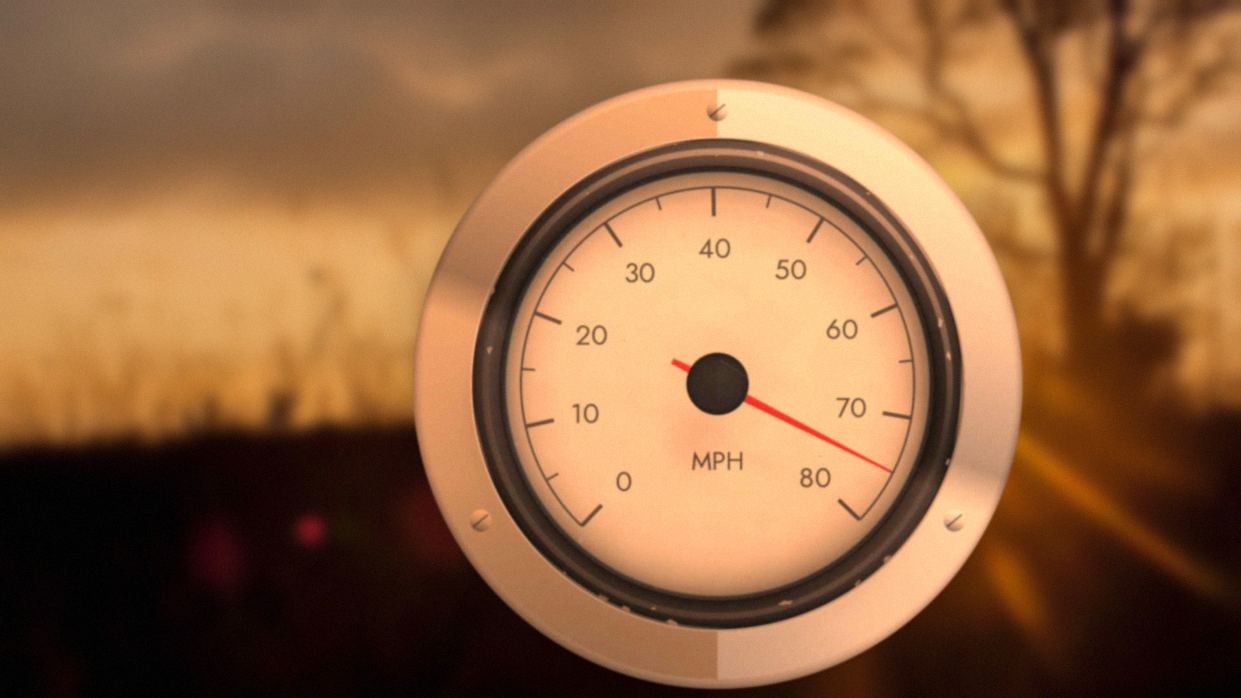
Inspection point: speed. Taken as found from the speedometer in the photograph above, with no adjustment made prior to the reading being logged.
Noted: 75 mph
